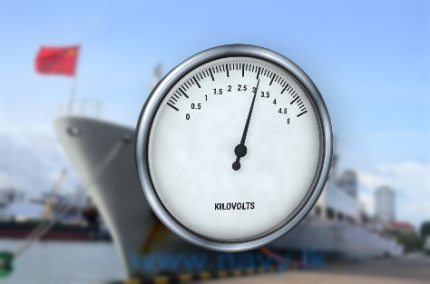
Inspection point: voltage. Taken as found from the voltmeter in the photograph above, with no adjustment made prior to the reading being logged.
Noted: 3 kV
